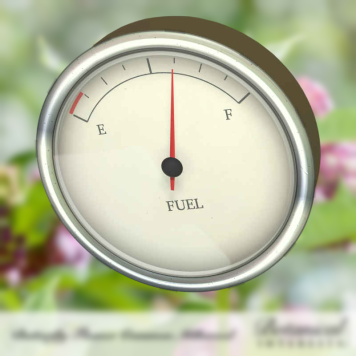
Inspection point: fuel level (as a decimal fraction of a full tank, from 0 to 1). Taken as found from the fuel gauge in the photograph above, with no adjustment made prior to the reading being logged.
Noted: 0.625
